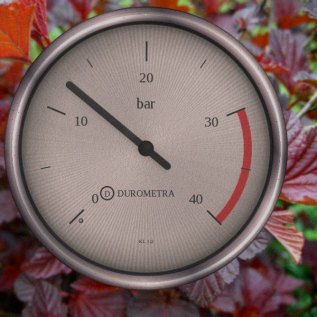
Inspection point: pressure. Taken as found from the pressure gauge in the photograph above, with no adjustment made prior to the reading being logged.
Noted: 12.5 bar
